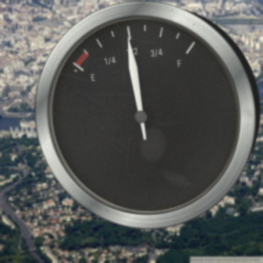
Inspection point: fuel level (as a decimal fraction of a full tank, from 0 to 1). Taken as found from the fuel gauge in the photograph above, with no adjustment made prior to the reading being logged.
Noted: 0.5
